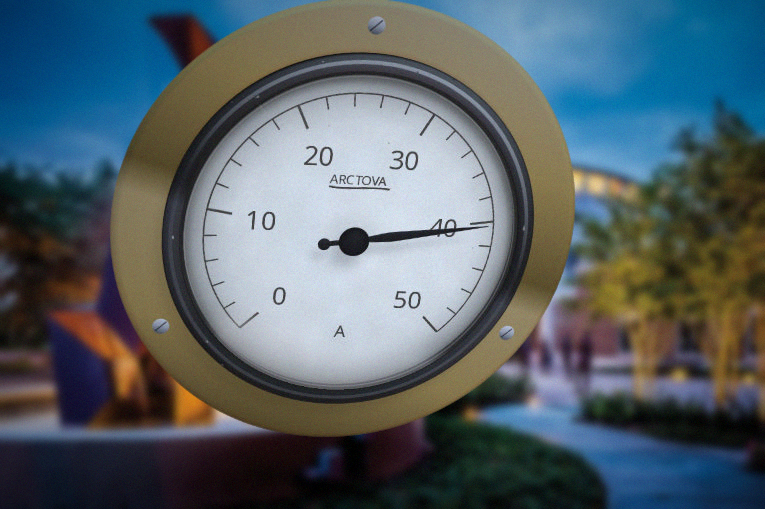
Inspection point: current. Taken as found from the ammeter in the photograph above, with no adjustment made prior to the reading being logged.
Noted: 40 A
